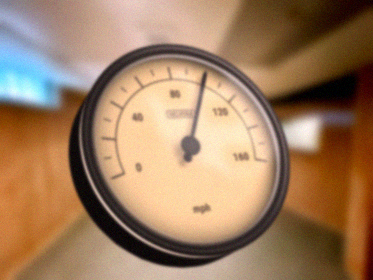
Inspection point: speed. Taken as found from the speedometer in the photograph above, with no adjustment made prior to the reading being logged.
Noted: 100 mph
